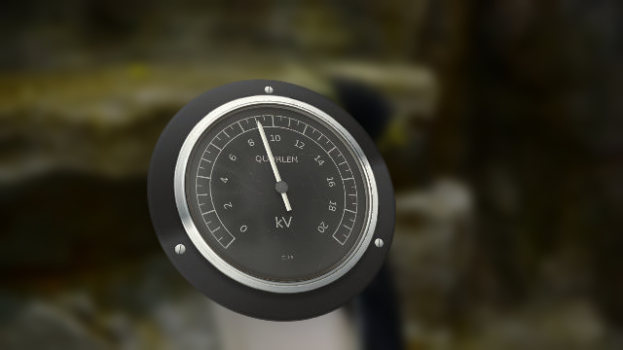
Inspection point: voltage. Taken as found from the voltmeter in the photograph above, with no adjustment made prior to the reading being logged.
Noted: 9 kV
